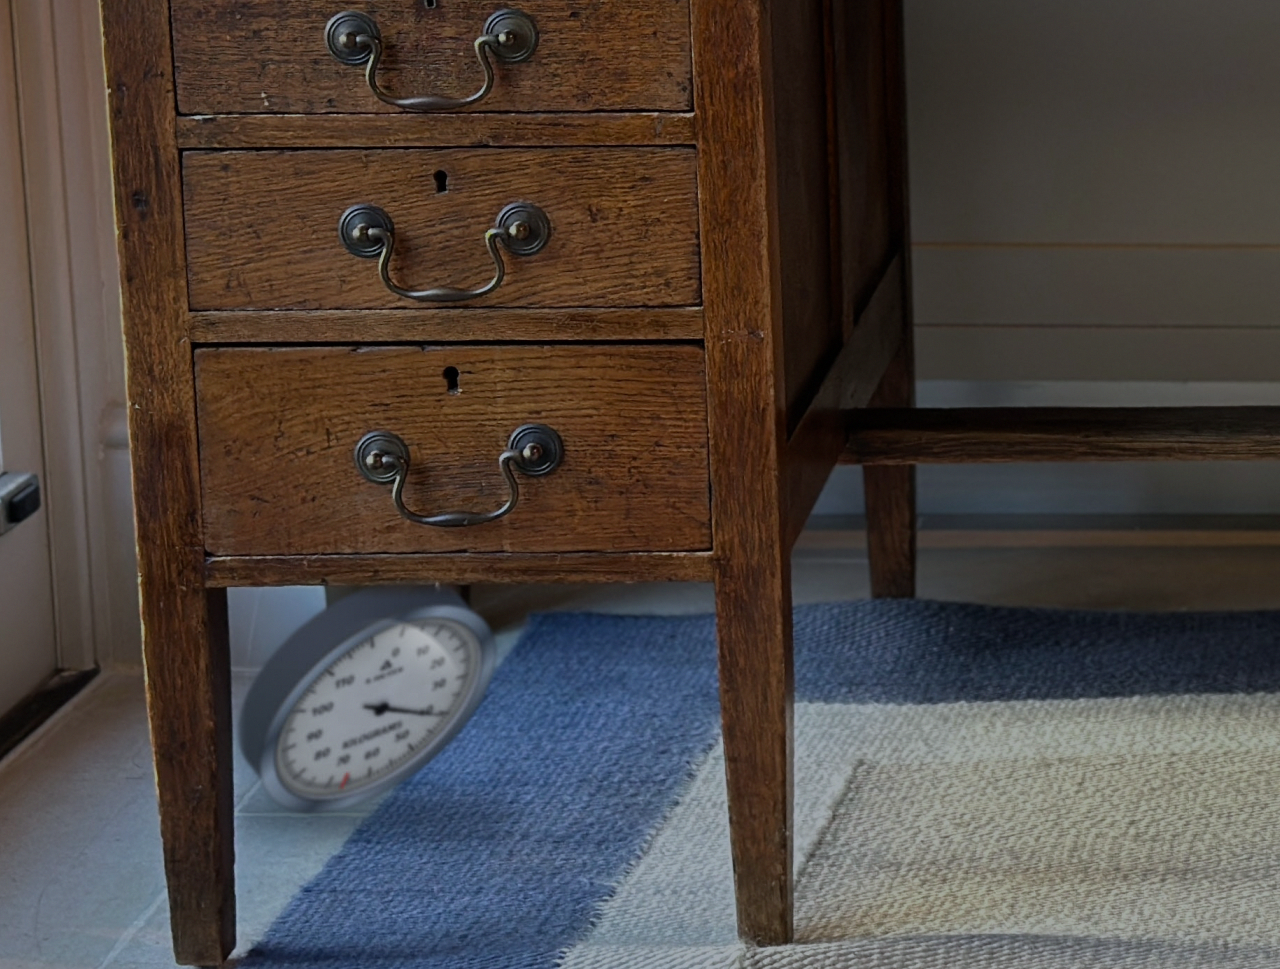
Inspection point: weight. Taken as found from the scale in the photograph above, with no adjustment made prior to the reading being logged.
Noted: 40 kg
